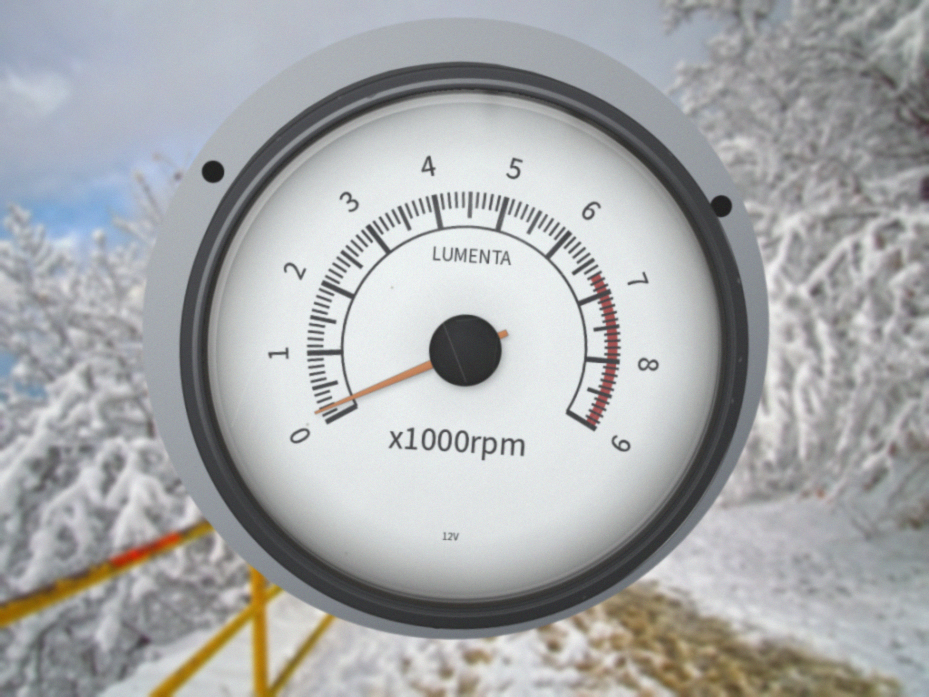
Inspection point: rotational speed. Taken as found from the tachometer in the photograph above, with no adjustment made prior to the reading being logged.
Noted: 200 rpm
